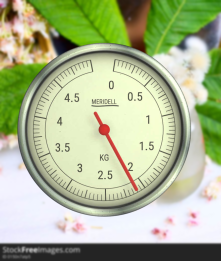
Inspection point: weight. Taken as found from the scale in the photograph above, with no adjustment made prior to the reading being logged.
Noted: 2.1 kg
